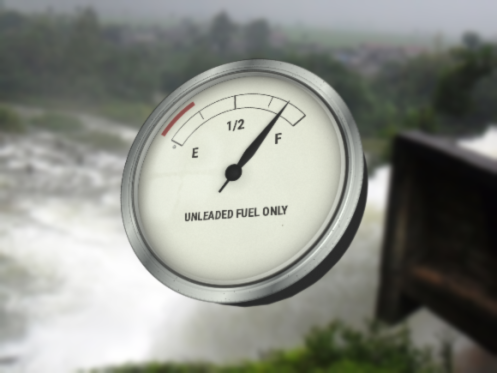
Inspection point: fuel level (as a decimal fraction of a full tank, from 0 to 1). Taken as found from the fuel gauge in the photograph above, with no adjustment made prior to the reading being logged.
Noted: 0.875
